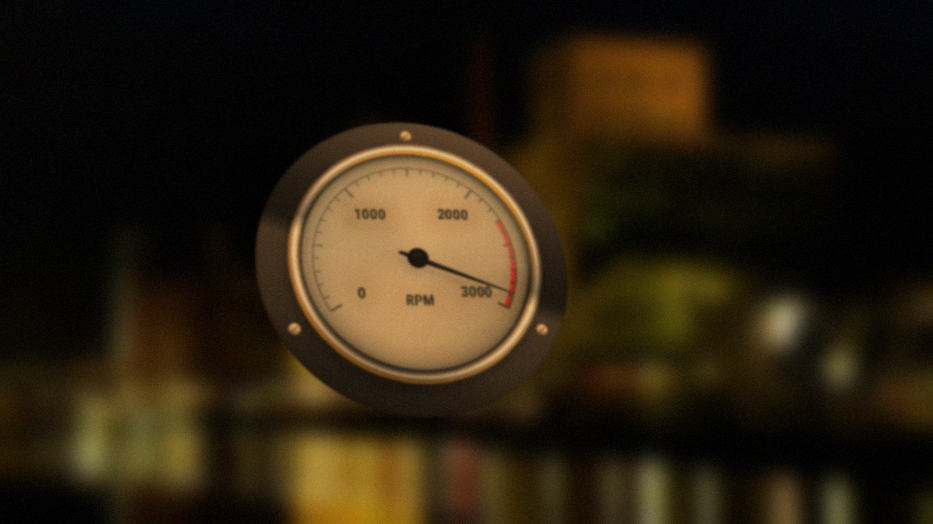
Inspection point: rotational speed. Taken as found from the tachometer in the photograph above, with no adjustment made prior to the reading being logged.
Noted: 2900 rpm
